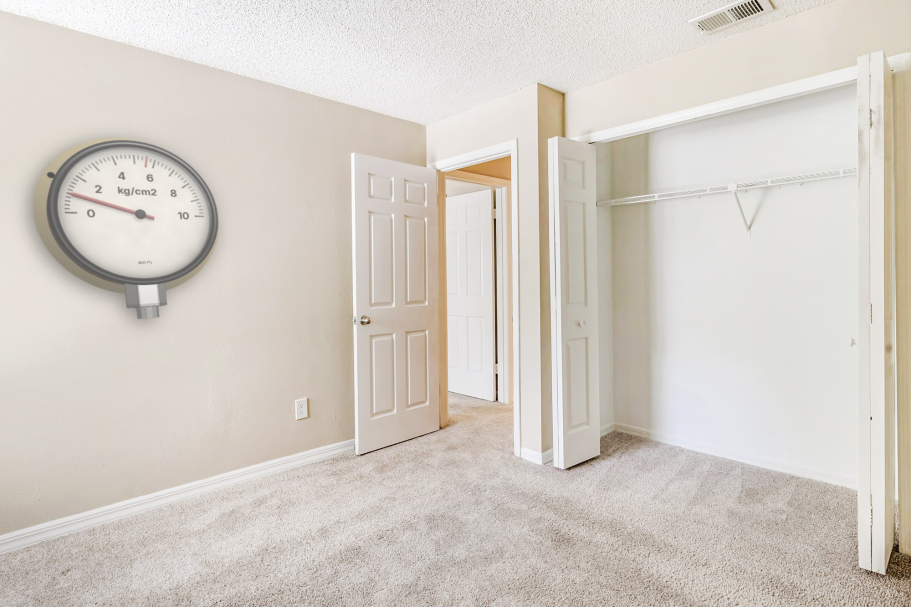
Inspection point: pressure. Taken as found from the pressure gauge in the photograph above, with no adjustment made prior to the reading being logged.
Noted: 1 kg/cm²
